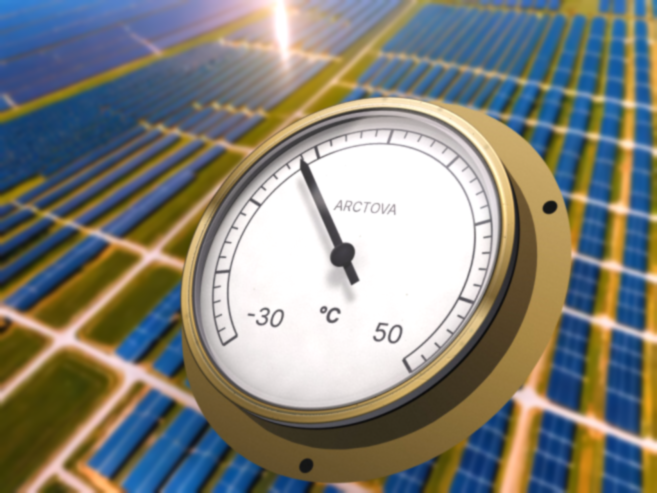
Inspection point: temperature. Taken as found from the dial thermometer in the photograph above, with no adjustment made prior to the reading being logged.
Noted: -2 °C
